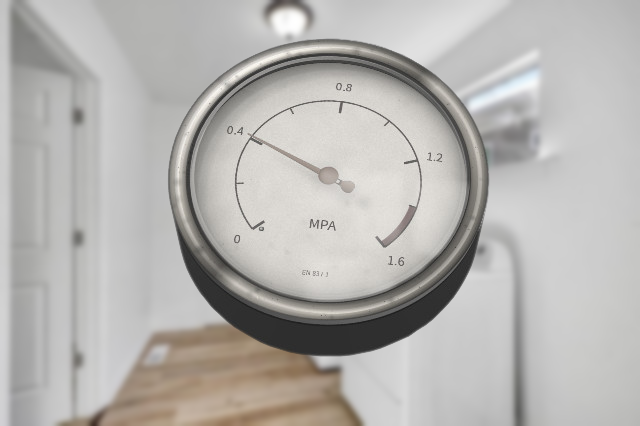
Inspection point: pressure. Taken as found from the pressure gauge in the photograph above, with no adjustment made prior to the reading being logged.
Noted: 0.4 MPa
